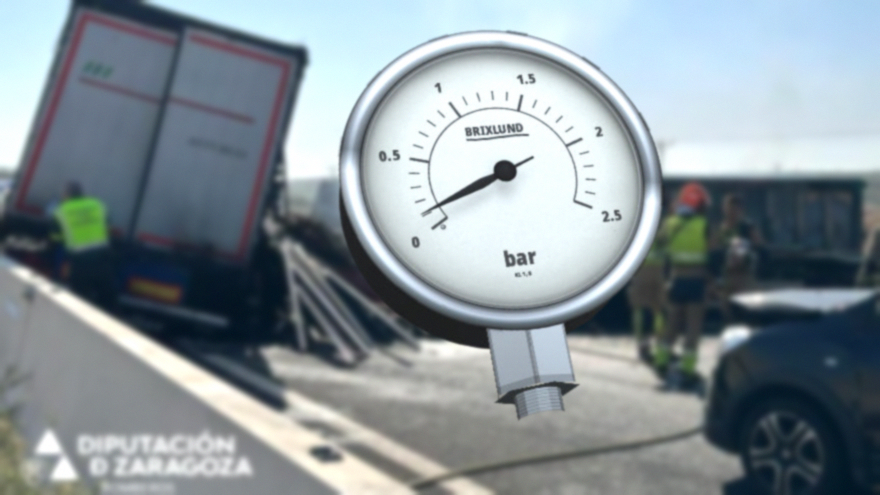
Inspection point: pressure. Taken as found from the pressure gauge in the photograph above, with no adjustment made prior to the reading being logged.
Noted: 0.1 bar
